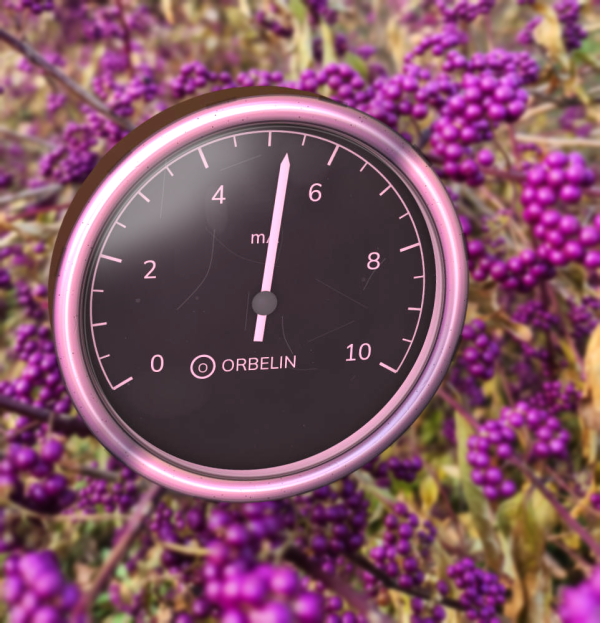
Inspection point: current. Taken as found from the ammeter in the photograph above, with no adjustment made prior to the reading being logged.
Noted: 5.25 mA
